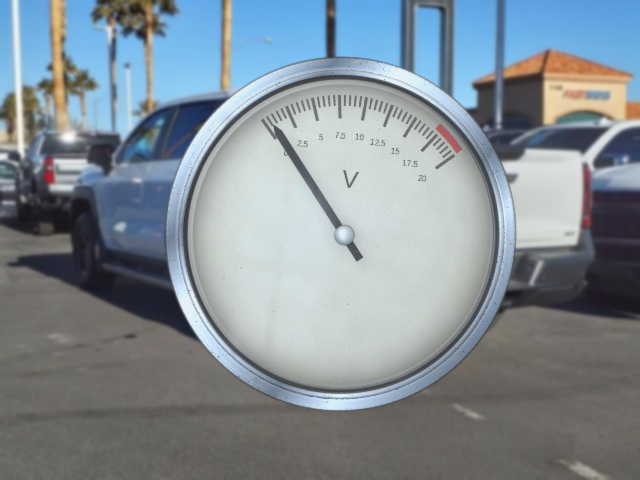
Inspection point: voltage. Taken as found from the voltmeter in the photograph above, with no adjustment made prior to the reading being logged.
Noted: 0.5 V
